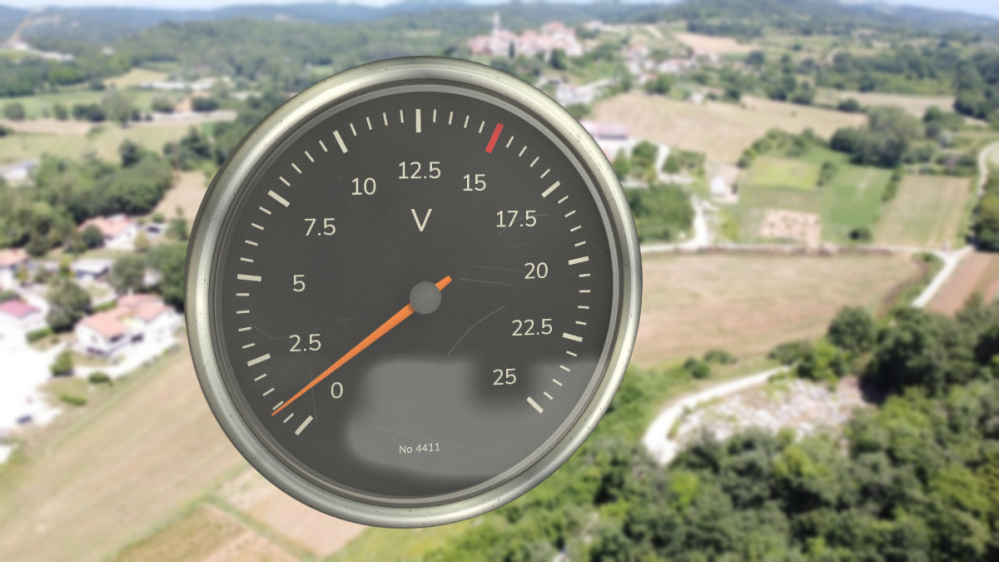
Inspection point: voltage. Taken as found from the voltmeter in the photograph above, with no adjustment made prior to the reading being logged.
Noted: 1 V
